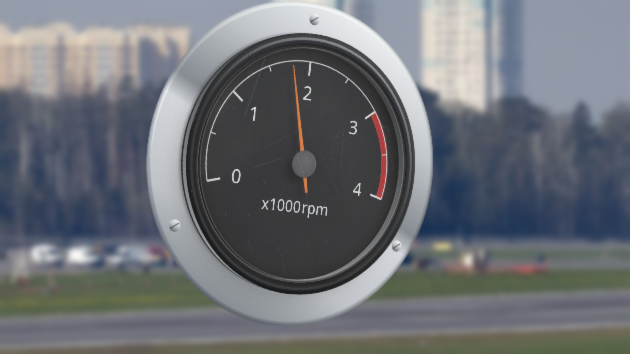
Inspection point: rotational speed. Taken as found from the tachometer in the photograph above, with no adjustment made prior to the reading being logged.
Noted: 1750 rpm
